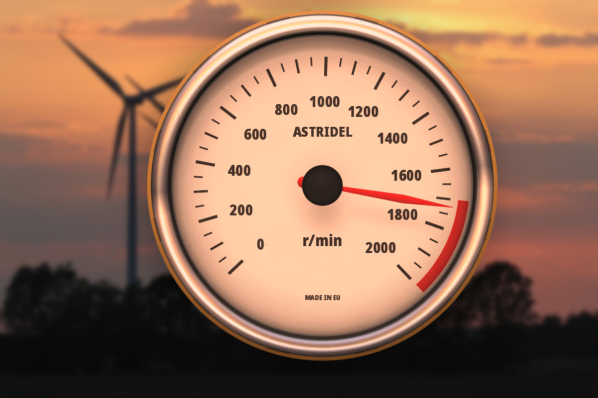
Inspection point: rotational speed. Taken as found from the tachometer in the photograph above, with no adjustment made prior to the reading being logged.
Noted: 1725 rpm
